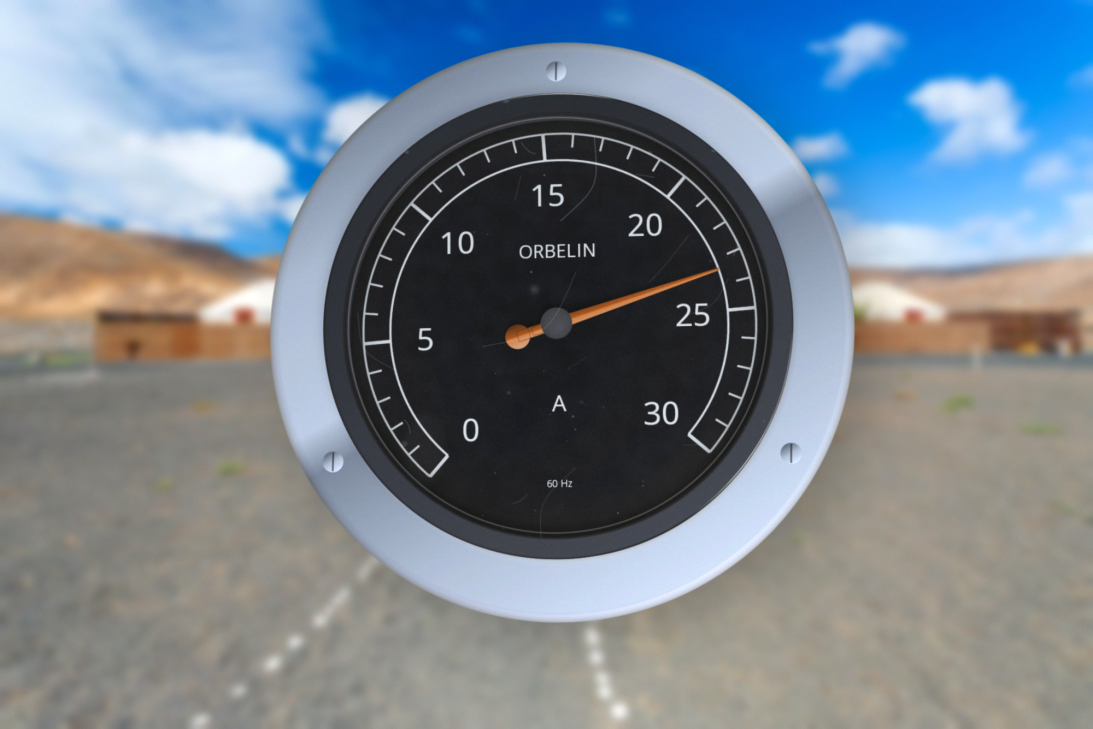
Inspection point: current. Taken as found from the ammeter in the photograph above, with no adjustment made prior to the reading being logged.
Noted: 23.5 A
